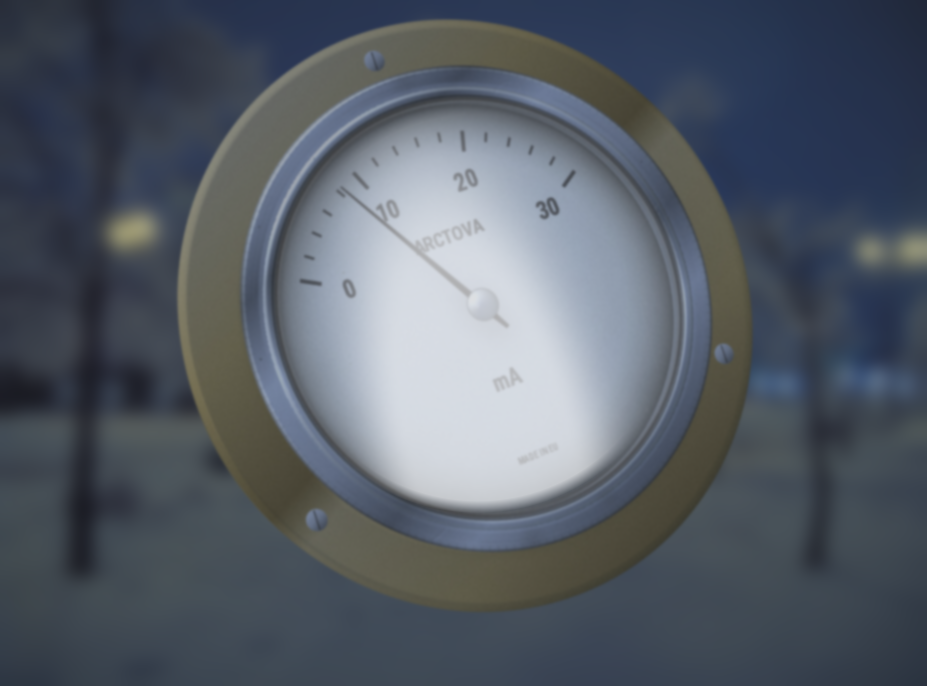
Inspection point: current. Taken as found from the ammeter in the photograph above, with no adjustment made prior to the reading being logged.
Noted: 8 mA
